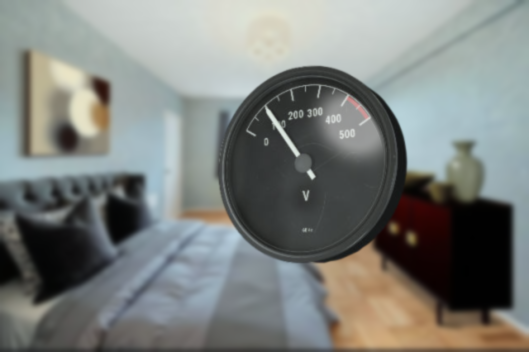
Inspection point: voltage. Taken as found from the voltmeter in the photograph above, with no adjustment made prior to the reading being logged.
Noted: 100 V
